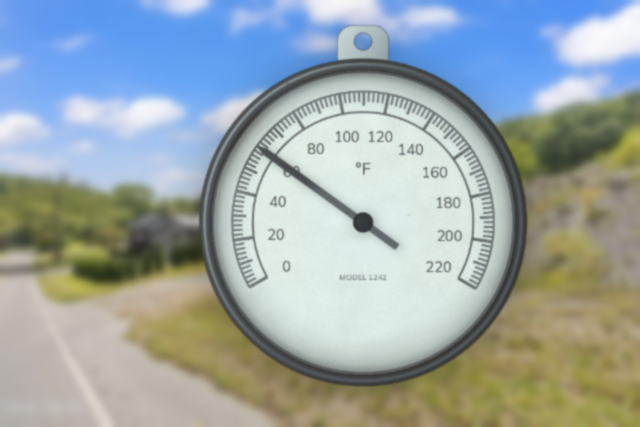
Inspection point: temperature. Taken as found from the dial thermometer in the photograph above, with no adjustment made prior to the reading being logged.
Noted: 60 °F
